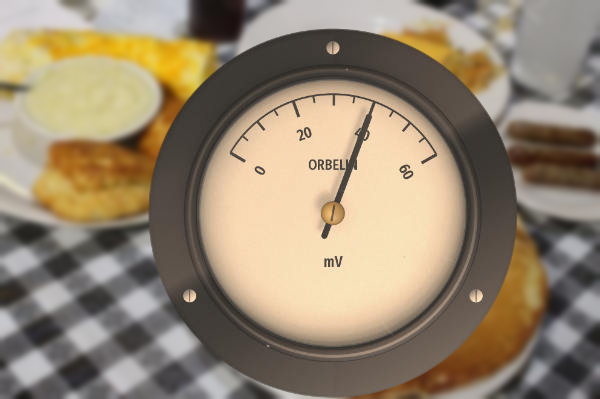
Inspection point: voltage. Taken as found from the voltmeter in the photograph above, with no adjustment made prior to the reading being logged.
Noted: 40 mV
